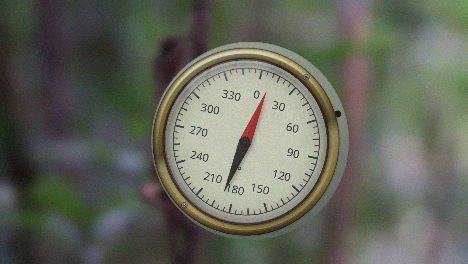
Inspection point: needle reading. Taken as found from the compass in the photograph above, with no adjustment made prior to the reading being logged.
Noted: 10 °
